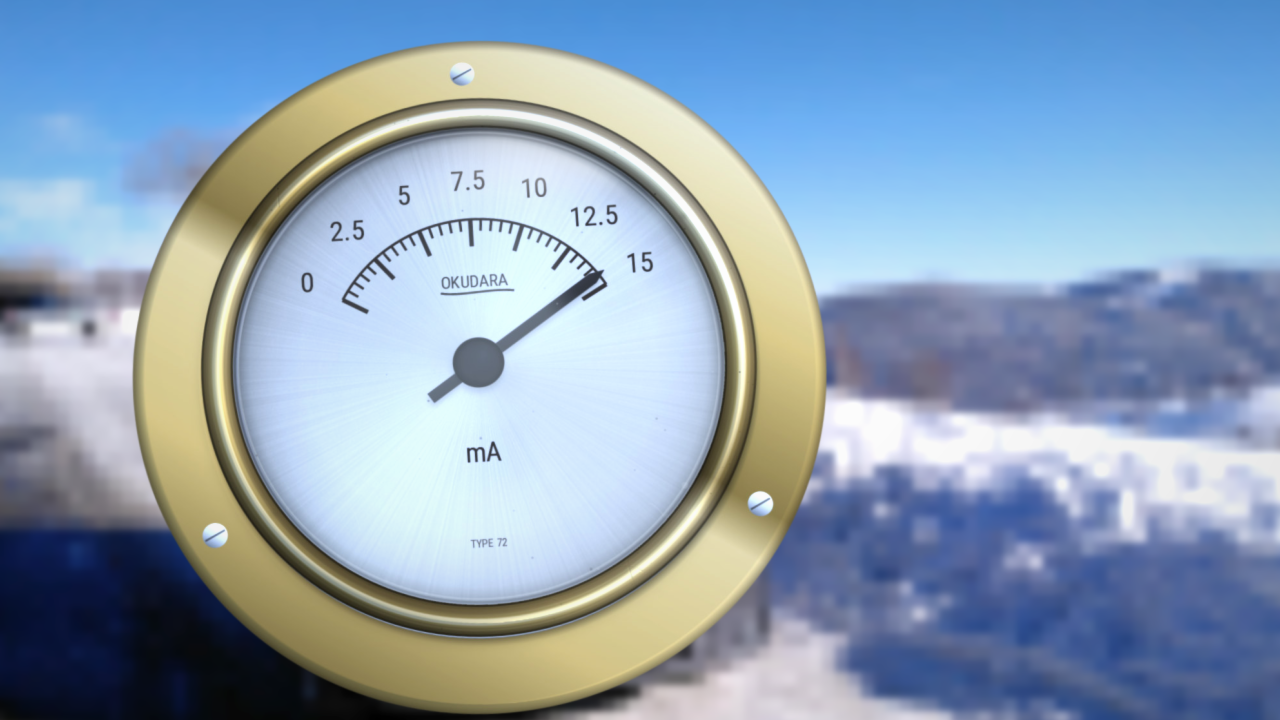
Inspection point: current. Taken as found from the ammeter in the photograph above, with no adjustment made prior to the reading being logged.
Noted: 14.5 mA
